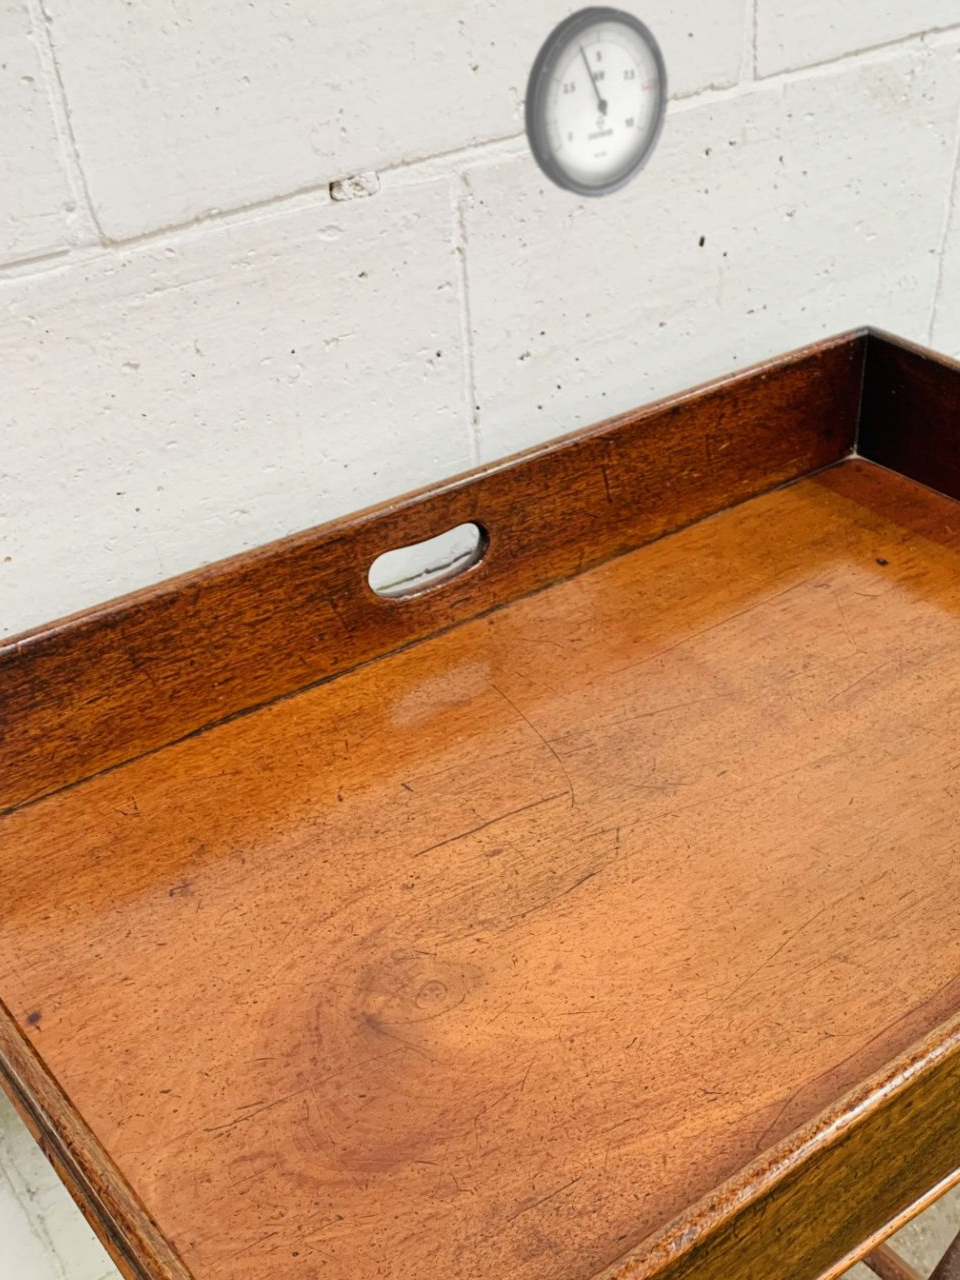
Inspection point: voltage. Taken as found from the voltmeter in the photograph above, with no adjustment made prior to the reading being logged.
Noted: 4 kV
